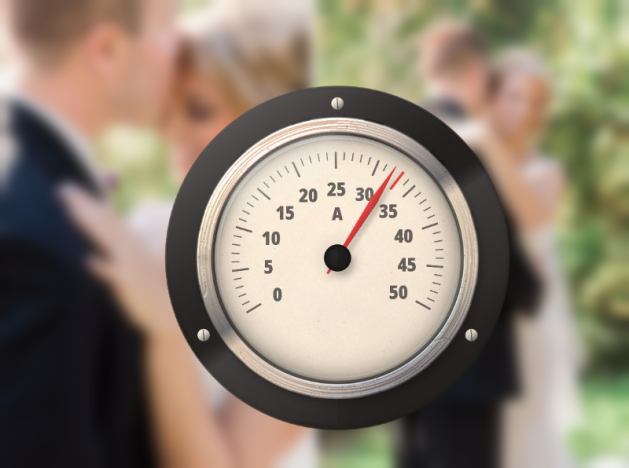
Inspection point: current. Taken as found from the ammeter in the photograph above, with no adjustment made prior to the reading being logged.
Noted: 32 A
